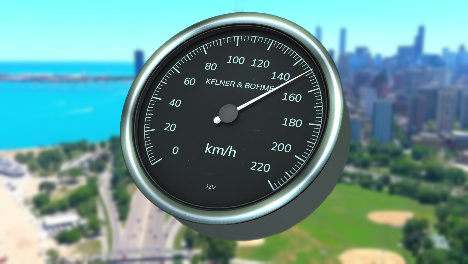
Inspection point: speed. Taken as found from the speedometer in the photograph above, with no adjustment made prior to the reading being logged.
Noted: 150 km/h
